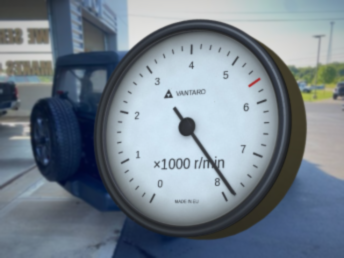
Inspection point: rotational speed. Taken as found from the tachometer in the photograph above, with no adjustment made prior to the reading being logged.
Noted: 7800 rpm
